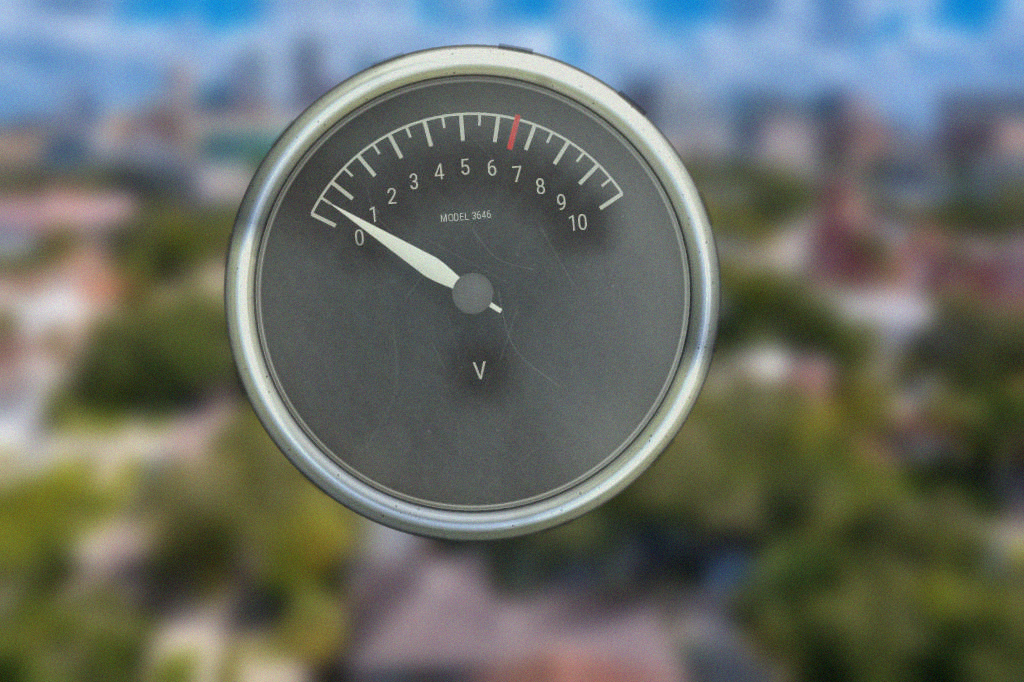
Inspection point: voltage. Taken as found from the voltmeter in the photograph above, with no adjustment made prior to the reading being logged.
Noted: 0.5 V
